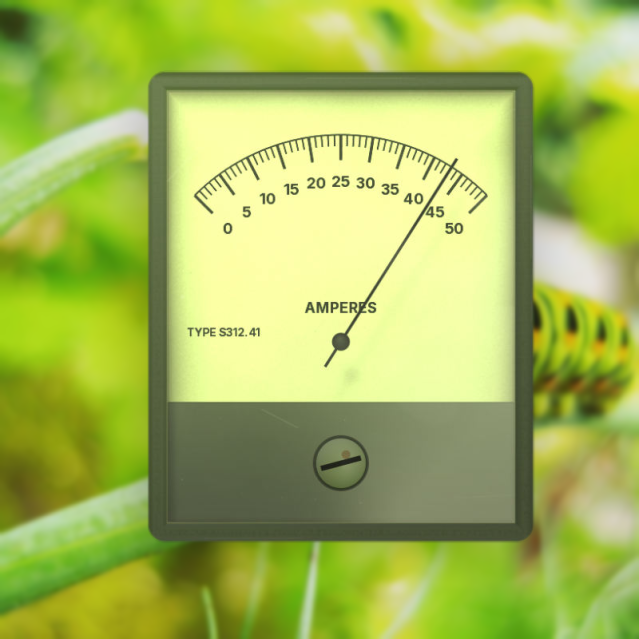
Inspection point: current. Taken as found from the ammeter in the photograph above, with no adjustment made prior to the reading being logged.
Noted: 43 A
